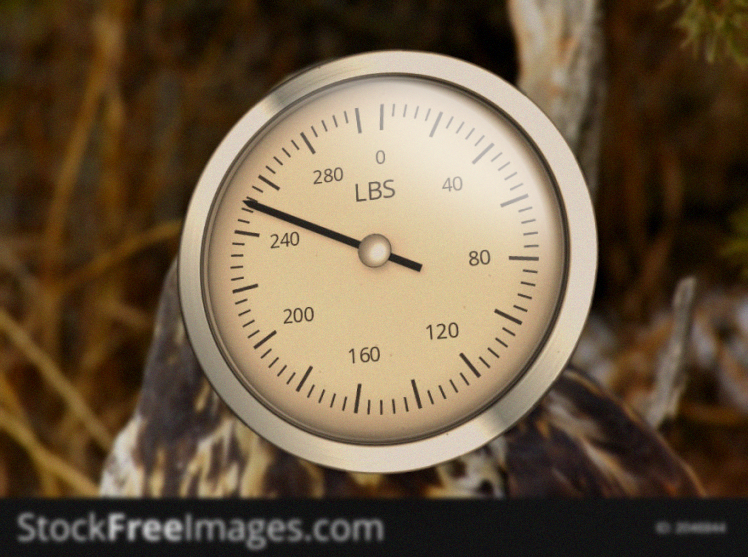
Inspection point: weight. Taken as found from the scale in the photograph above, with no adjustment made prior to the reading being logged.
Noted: 250 lb
